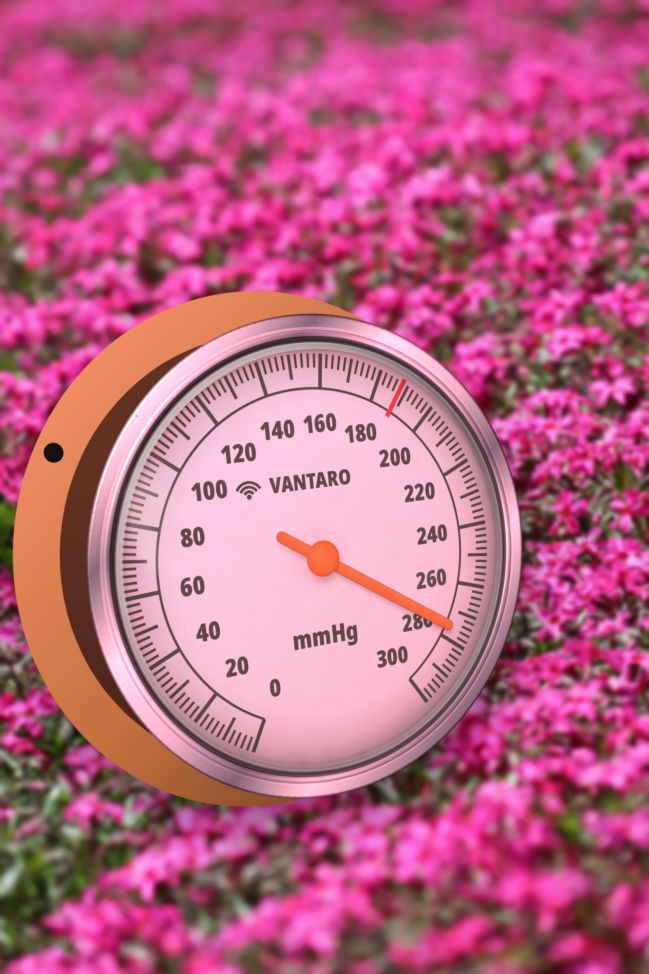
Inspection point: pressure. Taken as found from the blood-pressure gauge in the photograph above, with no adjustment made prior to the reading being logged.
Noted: 276 mmHg
